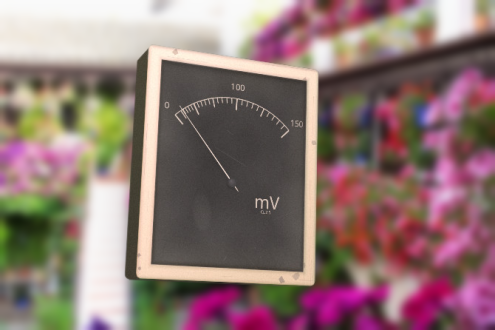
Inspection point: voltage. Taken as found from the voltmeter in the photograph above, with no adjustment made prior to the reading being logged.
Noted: 25 mV
